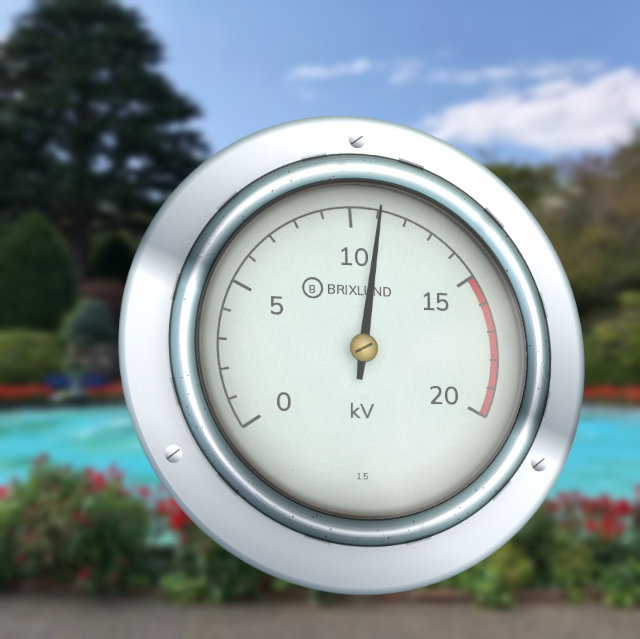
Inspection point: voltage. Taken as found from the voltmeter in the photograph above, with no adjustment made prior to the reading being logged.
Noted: 11 kV
